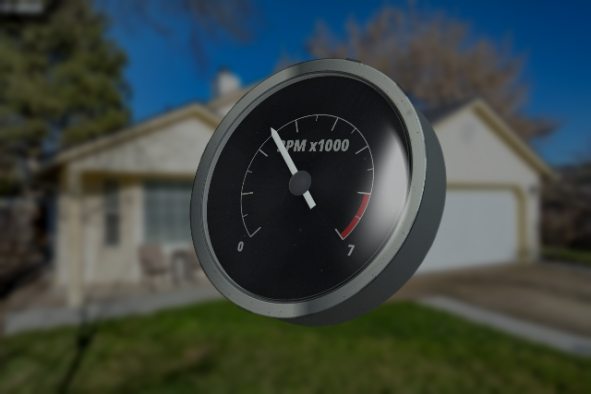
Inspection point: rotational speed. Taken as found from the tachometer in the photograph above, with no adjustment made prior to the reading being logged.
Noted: 2500 rpm
